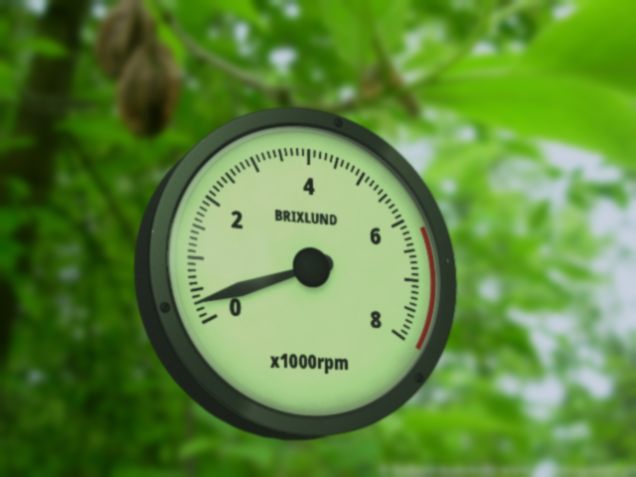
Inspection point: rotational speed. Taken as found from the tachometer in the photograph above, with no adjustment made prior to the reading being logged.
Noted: 300 rpm
